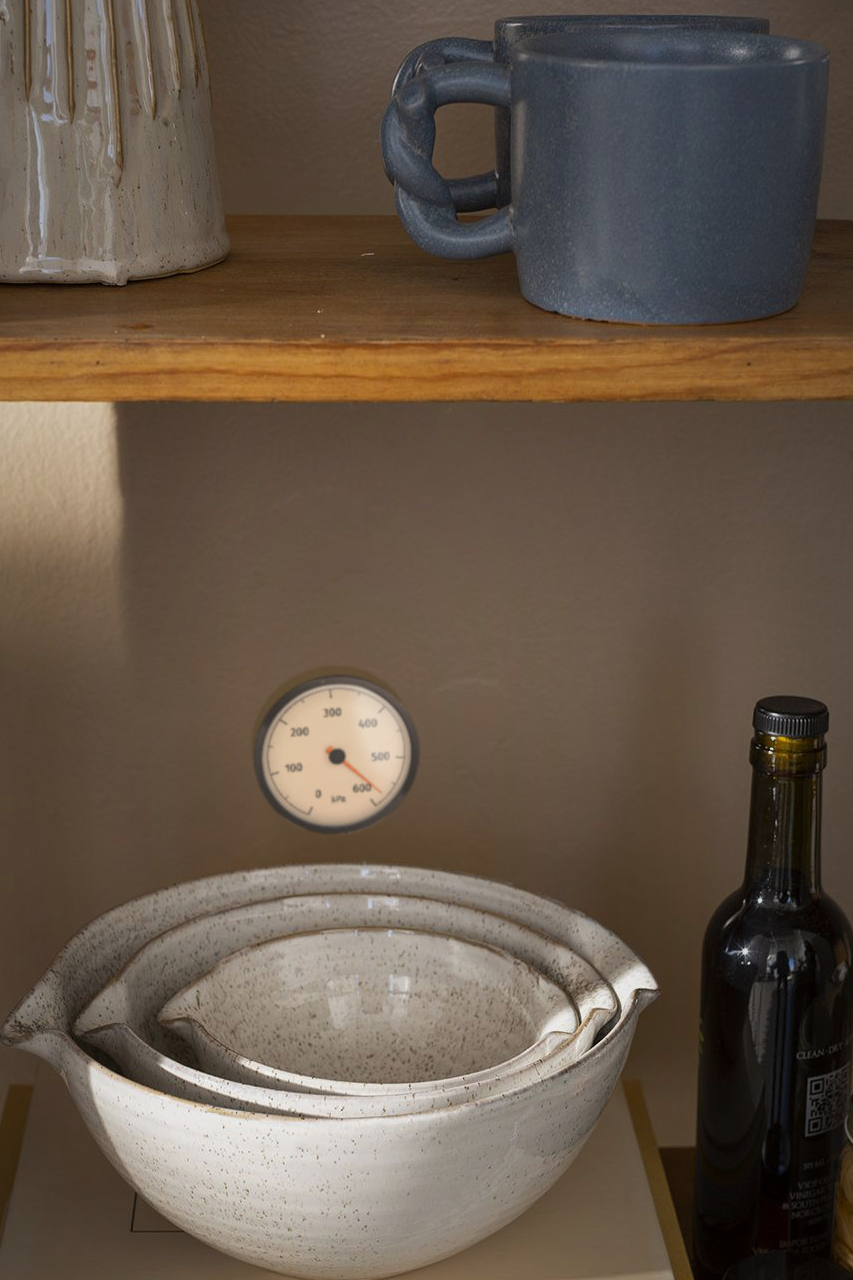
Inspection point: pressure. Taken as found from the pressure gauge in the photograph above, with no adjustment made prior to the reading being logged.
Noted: 575 kPa
